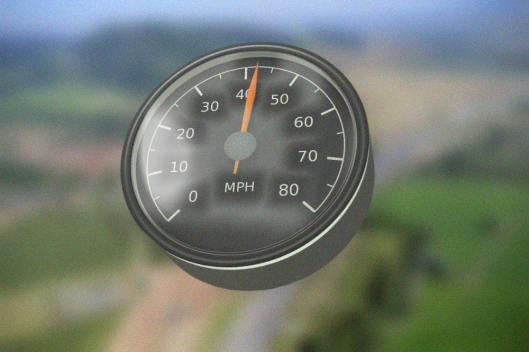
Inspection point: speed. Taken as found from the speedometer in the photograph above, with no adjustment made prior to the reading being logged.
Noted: 42.5 mph
